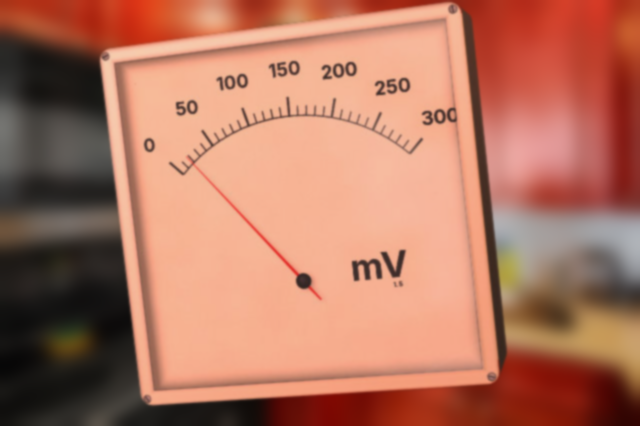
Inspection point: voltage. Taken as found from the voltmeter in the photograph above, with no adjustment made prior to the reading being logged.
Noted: 20 mV
